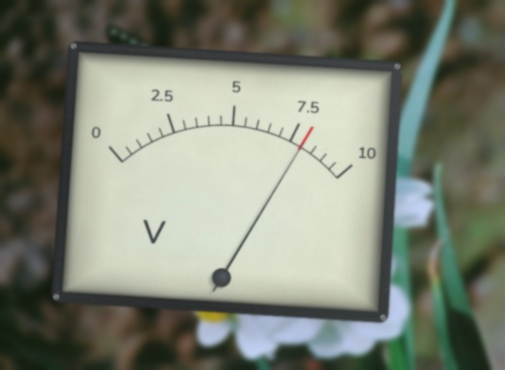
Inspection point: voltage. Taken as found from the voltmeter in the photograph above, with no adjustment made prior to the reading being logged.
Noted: 8 V
